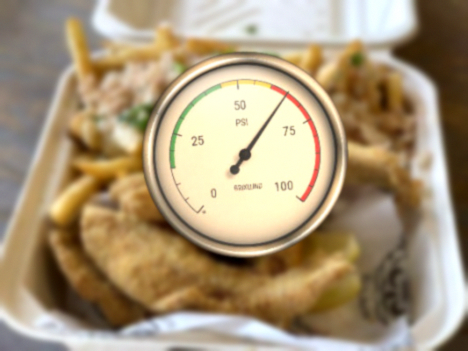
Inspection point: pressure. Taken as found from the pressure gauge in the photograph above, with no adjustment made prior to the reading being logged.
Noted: 65 psi
